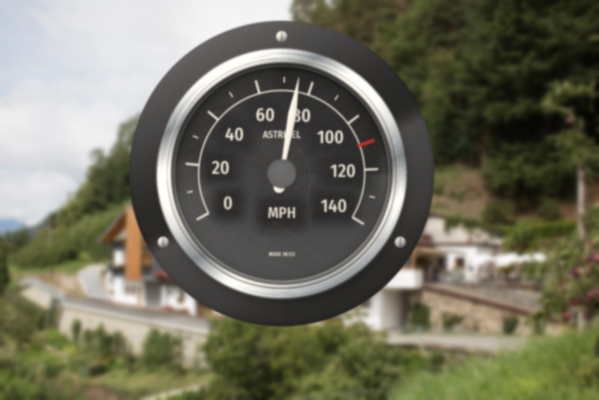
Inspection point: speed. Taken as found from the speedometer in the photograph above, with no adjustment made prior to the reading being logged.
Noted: 75 mph
